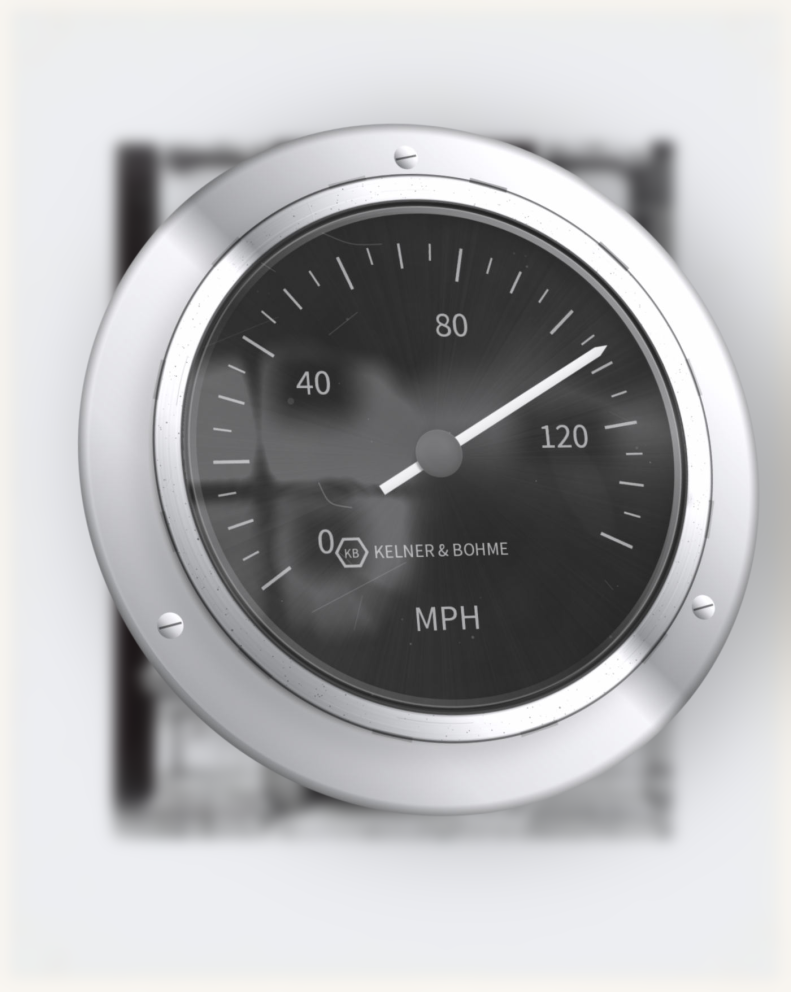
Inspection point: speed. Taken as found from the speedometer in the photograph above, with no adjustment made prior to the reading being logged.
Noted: 107.5 mph
